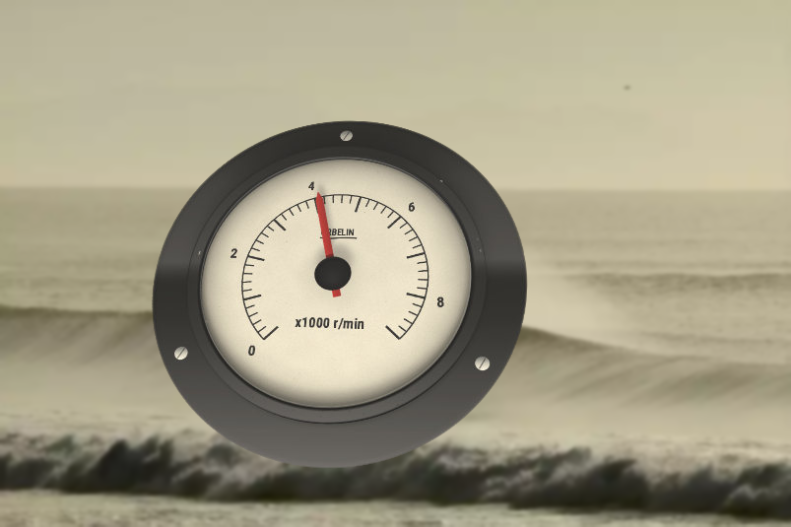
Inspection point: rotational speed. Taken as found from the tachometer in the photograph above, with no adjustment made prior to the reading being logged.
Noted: 4100 rpm
